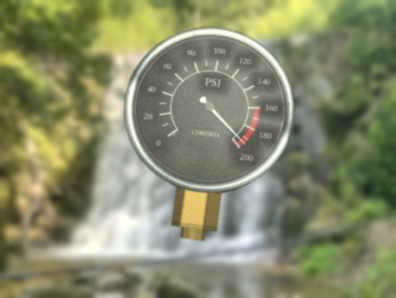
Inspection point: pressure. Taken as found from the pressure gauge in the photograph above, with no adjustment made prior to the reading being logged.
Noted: 195 psi
